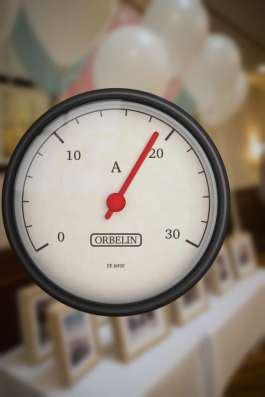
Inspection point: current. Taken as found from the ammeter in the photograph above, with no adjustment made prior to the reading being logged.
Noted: 19 A
